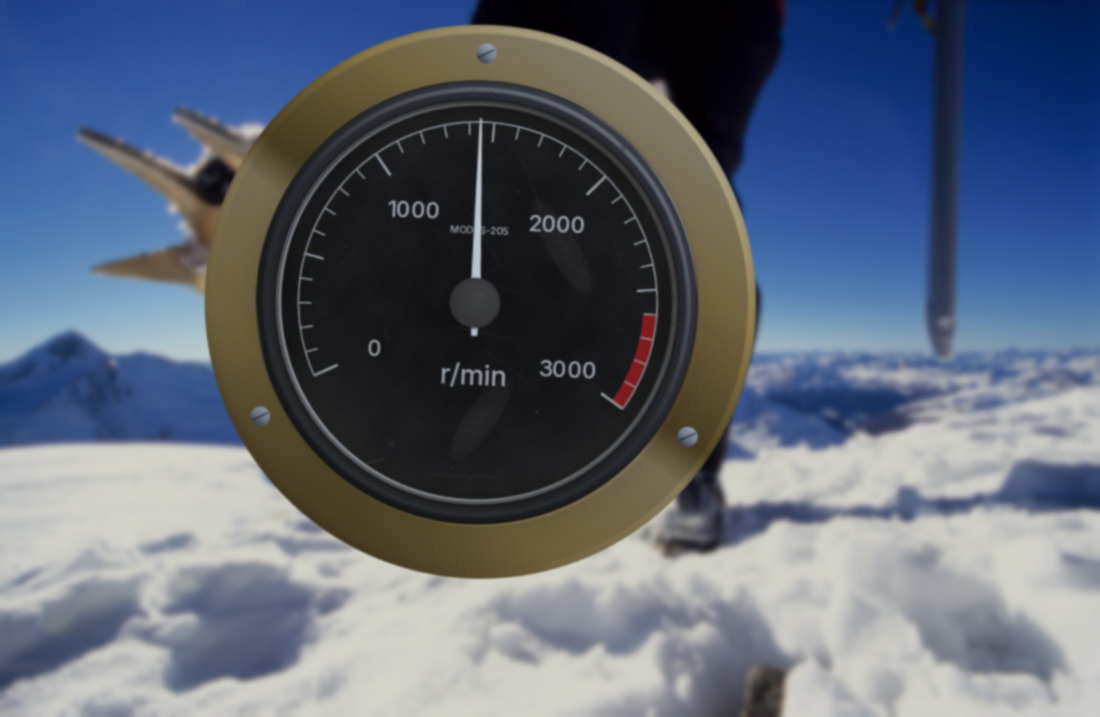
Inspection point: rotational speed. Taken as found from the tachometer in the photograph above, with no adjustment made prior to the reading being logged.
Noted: 1450 rpm
